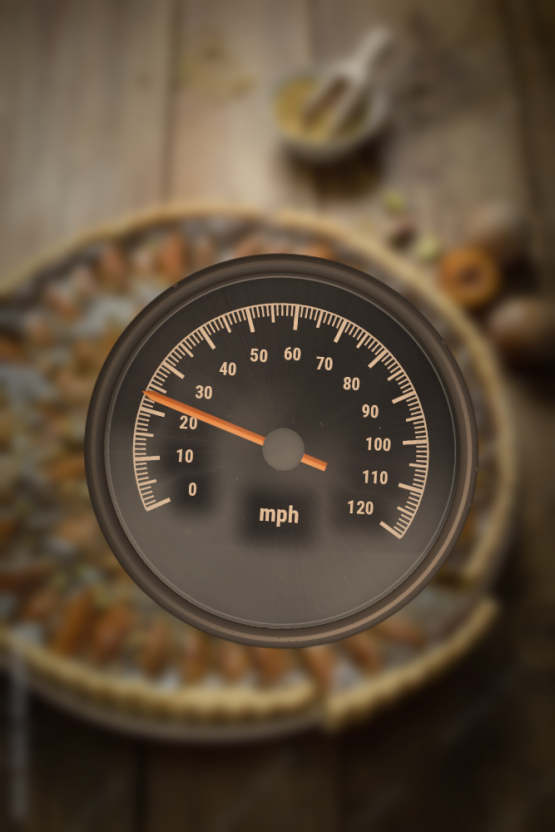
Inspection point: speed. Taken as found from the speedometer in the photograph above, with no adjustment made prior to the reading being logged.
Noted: 23 mph
